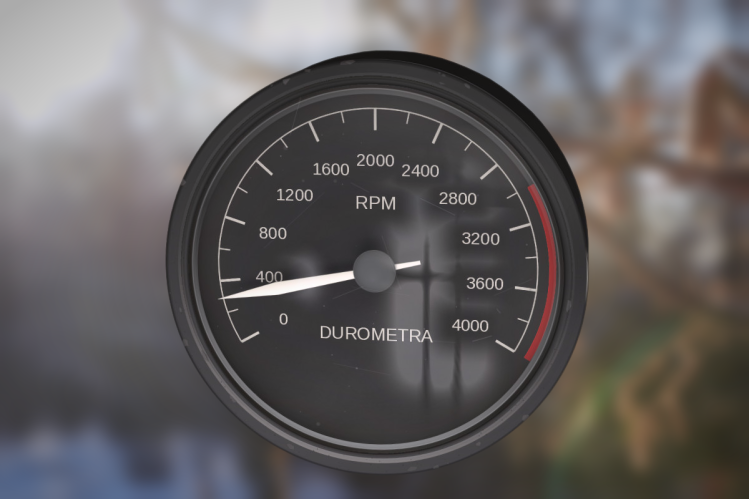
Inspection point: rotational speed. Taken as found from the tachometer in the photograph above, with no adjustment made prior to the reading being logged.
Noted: 300 rpm
